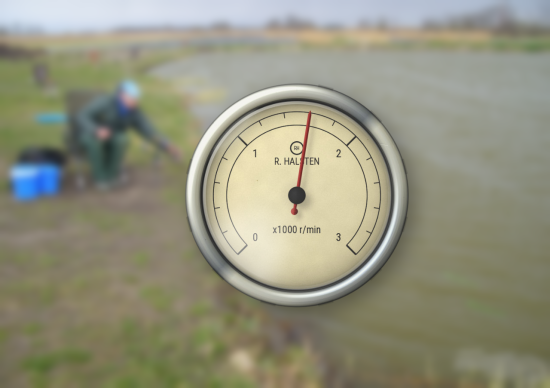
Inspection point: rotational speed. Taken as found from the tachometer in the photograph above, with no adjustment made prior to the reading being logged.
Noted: 1600 rpm
